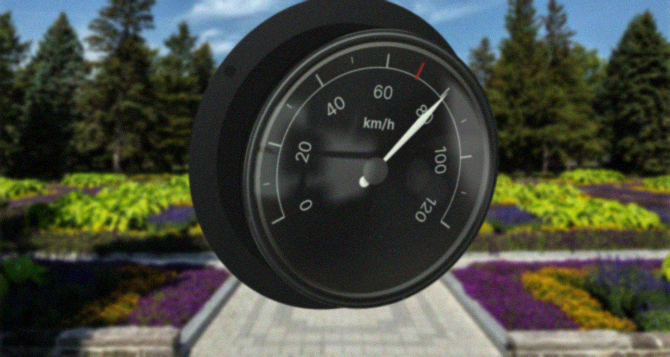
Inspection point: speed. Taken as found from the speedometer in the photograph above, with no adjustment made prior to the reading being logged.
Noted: 80 km/h
